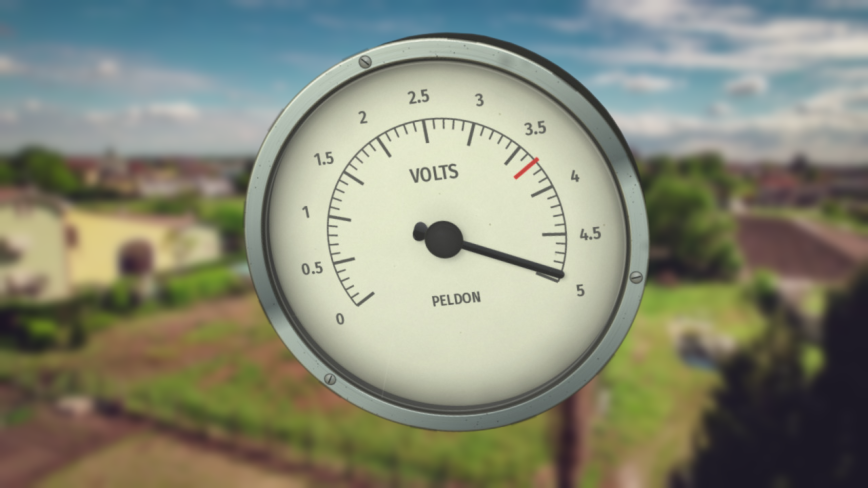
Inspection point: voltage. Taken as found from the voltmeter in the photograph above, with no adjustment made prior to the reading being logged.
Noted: 4.9 V
